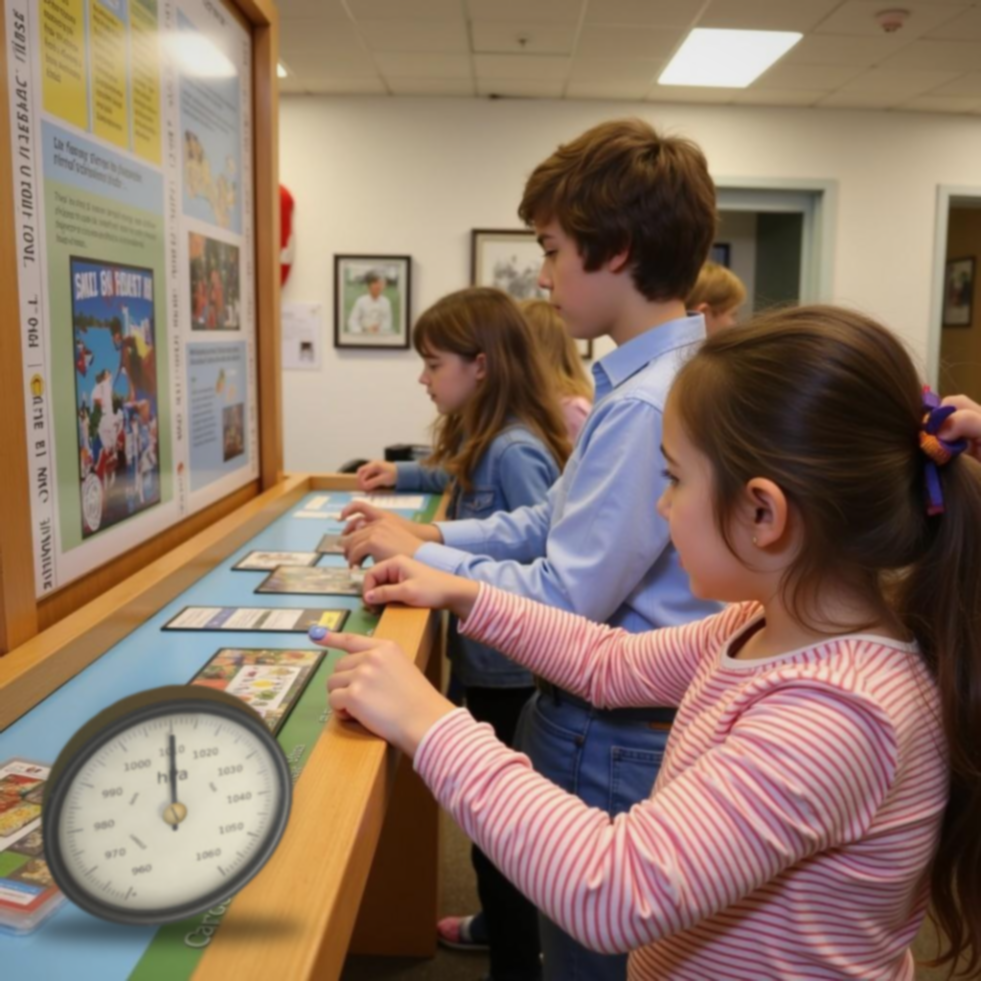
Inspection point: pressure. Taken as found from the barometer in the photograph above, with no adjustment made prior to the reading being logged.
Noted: 1010 hPa
